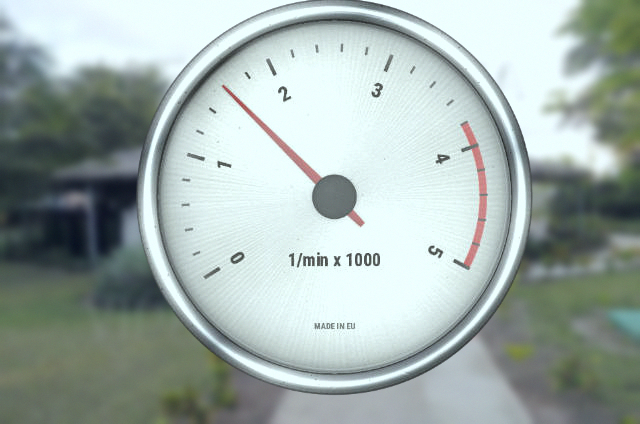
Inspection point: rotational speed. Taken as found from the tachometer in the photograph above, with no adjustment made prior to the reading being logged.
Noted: 1600 rpm
